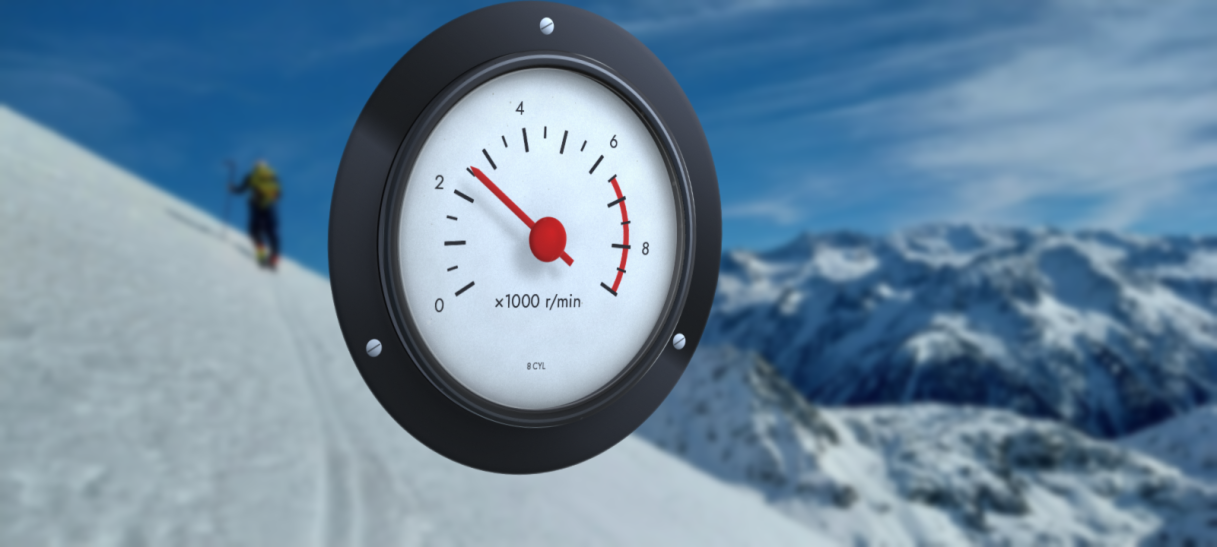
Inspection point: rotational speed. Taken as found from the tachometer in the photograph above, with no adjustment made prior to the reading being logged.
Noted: 2500 rpm
